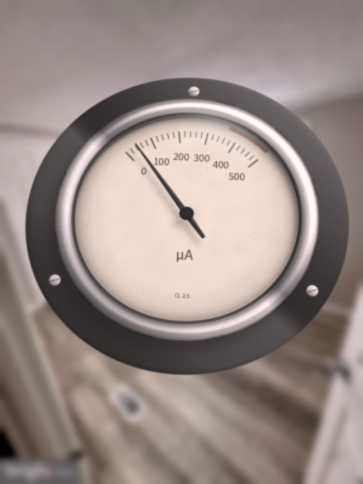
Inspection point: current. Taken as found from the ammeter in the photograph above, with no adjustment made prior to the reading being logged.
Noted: 40 µA
